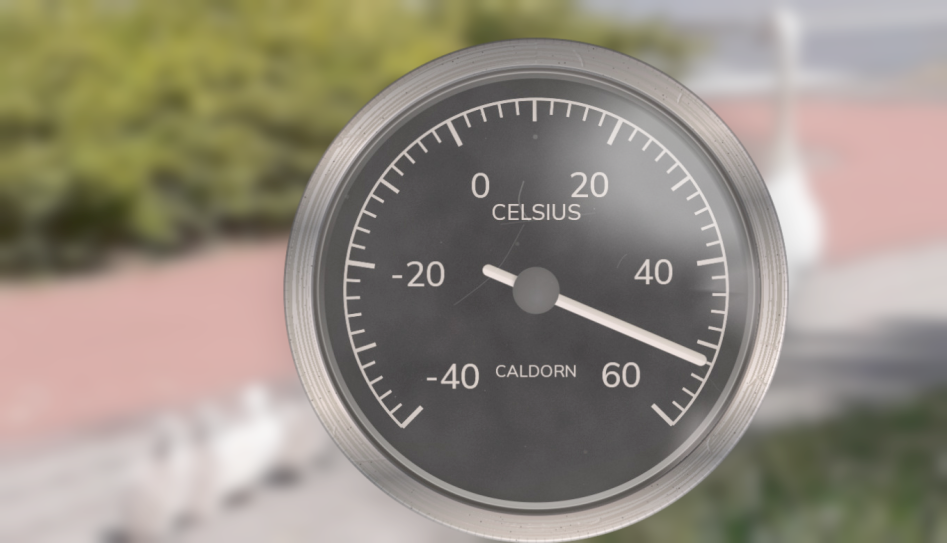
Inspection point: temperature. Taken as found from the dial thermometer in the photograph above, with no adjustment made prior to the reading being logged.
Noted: 52 °C
